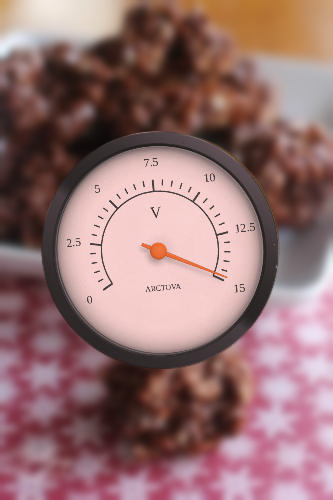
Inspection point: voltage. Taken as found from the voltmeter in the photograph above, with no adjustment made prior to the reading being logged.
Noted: 14.75 V
